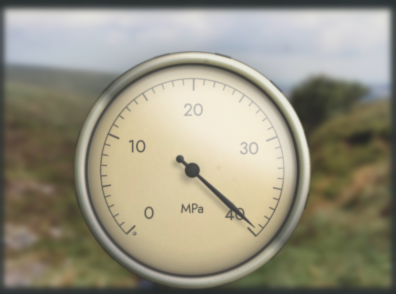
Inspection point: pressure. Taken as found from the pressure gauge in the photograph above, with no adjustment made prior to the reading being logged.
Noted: 39.5 MPa
